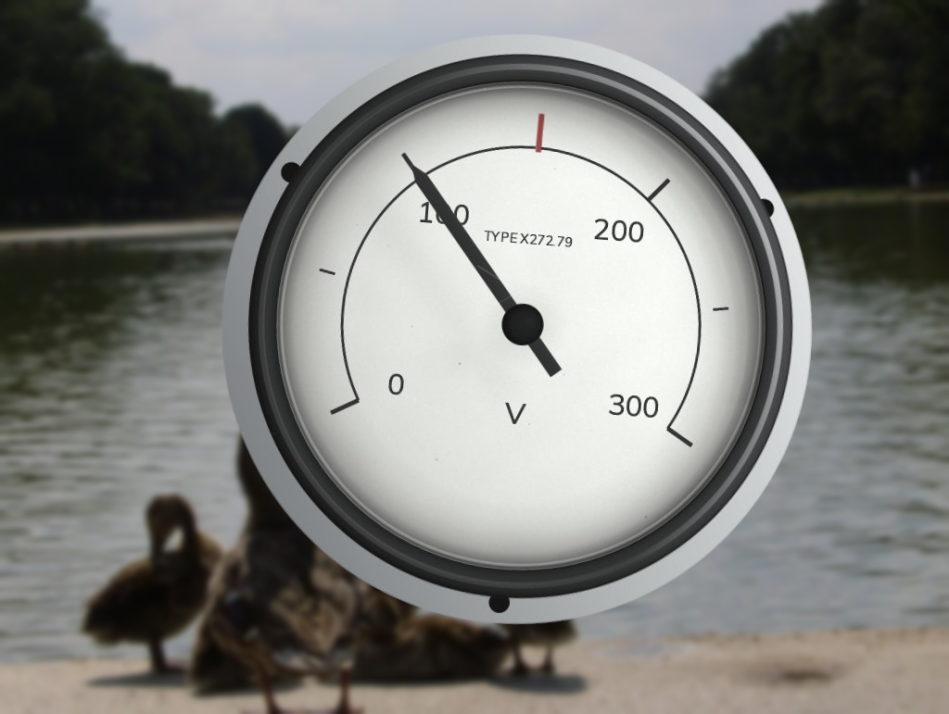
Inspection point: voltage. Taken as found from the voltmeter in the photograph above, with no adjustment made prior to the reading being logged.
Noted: 100 V
